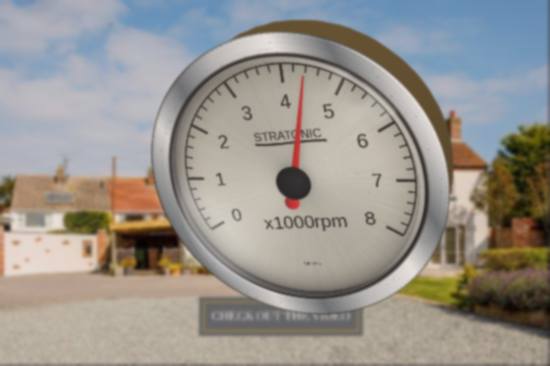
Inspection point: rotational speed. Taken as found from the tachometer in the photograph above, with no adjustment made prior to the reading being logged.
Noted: 4400 rpm
